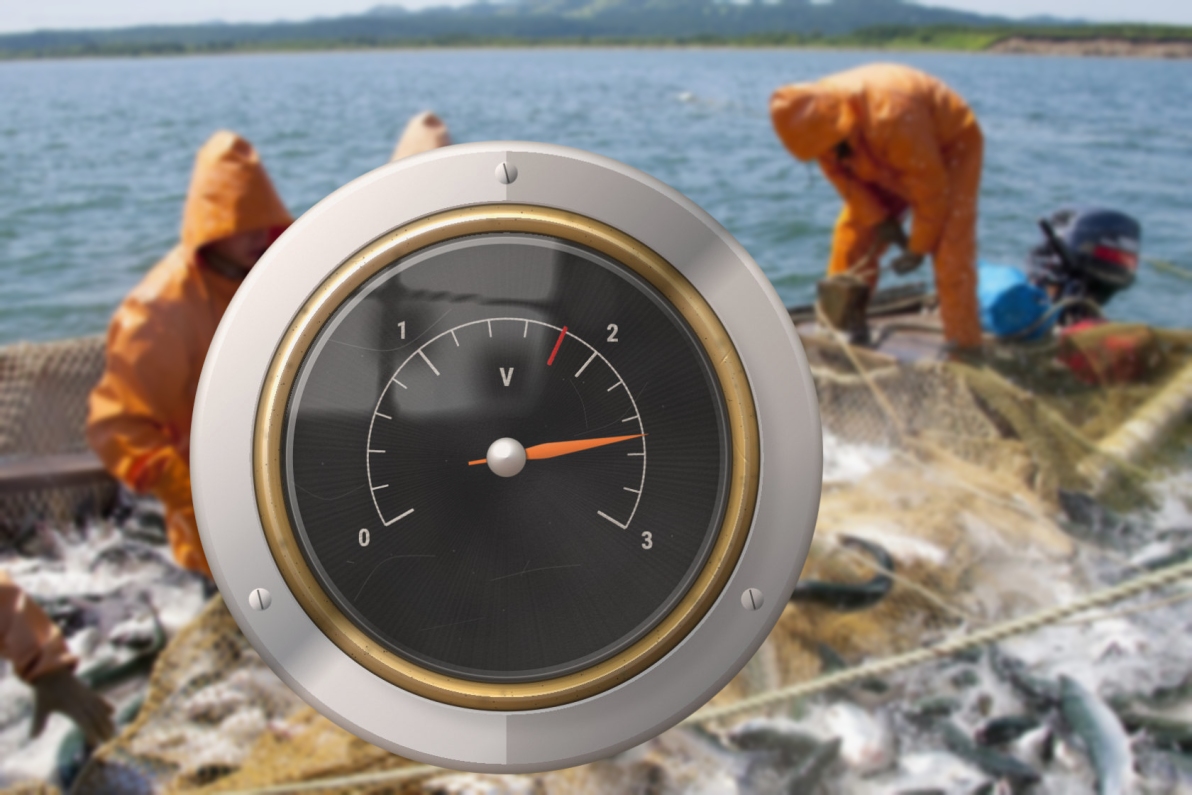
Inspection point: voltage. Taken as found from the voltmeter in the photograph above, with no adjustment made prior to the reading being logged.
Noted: 2.5 V
